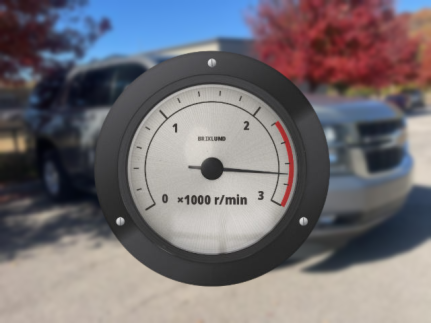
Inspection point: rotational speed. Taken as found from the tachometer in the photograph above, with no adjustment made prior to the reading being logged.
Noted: 2700 rpm
